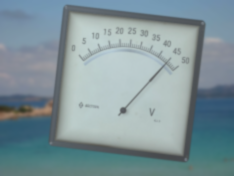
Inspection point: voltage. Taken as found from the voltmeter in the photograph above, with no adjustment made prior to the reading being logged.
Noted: 45 V
